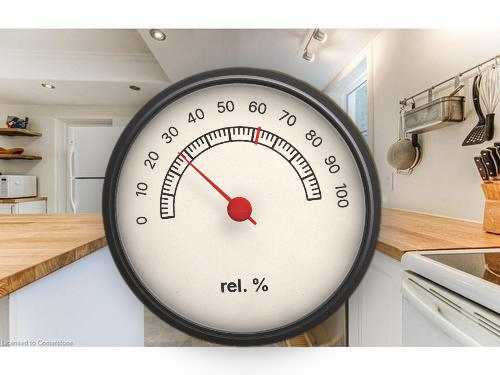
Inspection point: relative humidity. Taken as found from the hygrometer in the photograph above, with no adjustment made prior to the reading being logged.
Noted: 28 %
